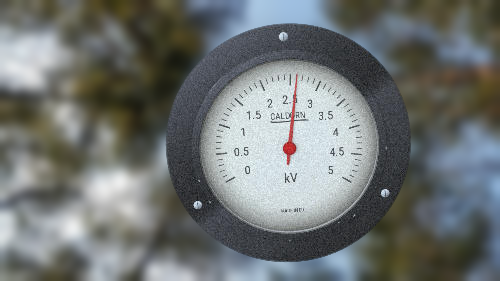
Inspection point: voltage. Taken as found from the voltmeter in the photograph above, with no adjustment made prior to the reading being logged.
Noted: 2.6 kV
